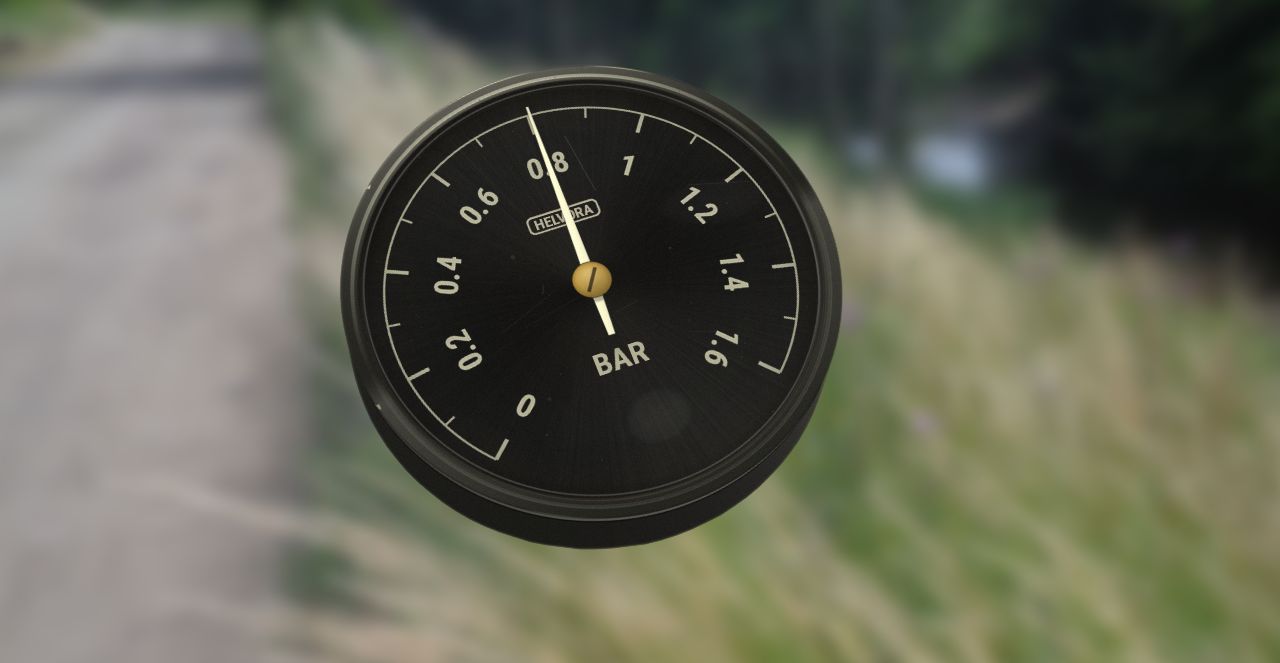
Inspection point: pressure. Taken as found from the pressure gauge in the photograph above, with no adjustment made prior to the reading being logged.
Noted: 0.8 bar
